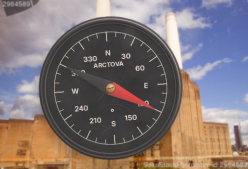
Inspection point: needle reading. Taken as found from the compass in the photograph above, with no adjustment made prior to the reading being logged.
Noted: 120 °
